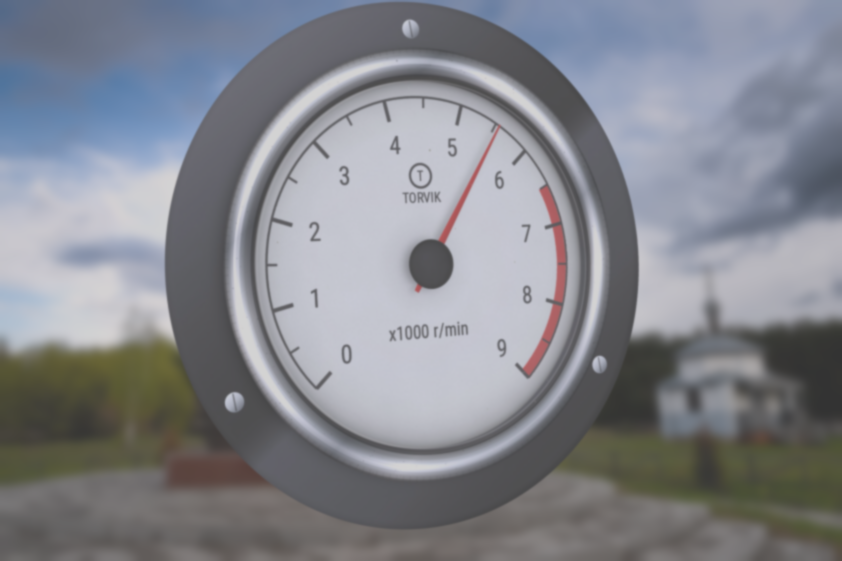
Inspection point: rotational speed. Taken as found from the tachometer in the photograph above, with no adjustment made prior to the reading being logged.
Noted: 5500 rpm
